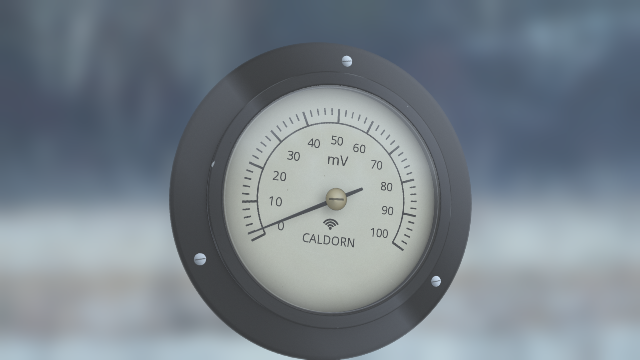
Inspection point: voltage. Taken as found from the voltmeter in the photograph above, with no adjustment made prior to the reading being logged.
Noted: 2 mV
